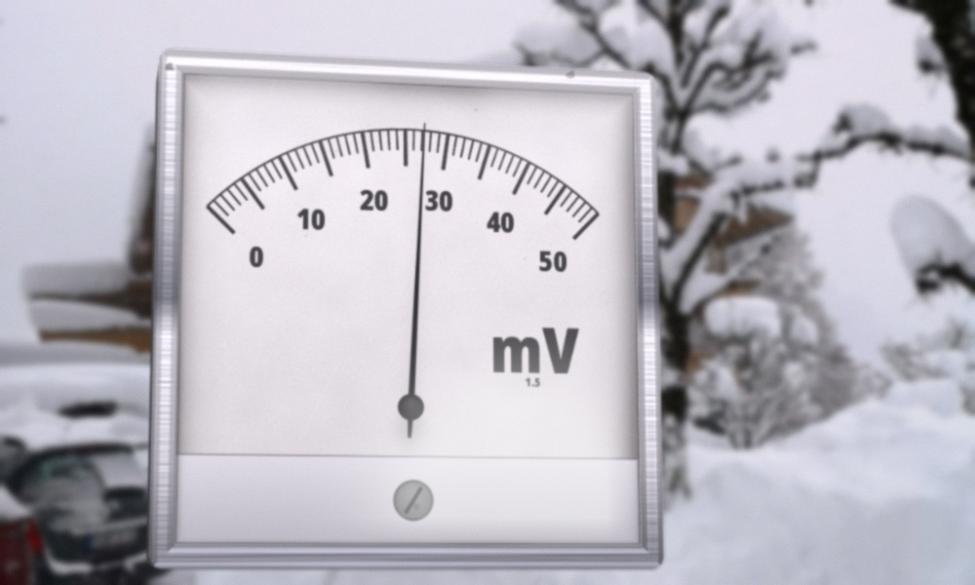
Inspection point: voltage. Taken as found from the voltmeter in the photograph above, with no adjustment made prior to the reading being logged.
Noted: 27 mV
